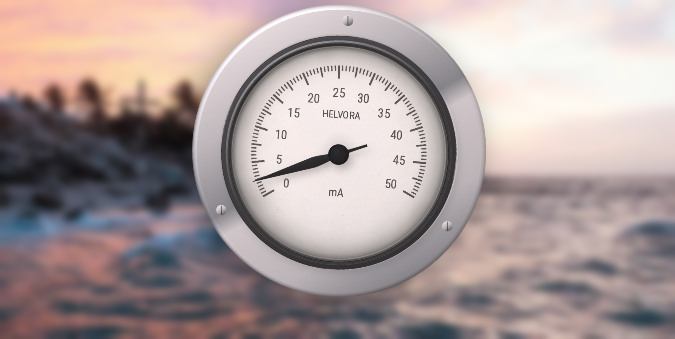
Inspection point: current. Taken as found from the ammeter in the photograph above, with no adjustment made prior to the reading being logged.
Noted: 2.5 mA
